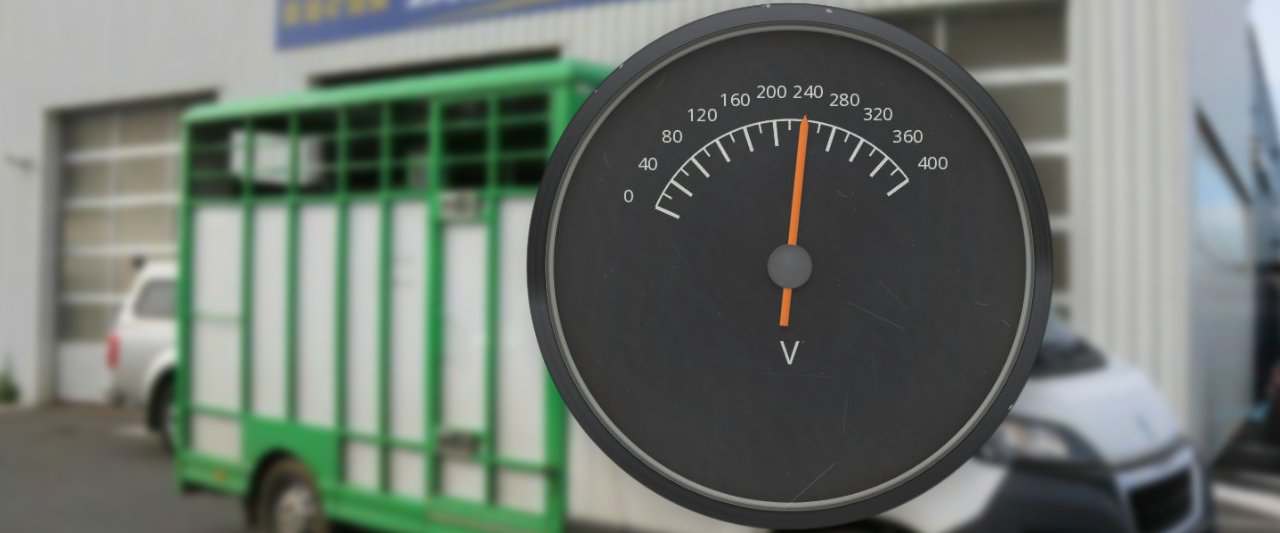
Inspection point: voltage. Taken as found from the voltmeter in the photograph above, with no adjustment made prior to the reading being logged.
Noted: 240 V
